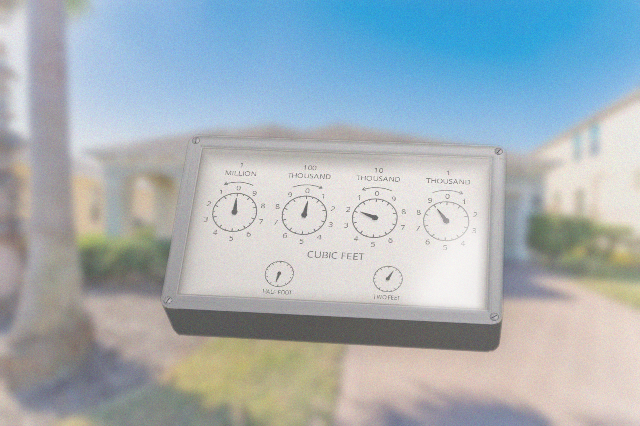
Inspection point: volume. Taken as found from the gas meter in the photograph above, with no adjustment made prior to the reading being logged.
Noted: 1900 ft³
